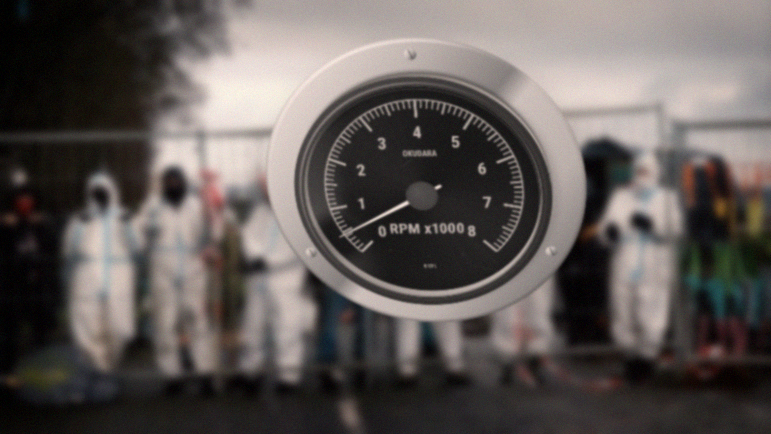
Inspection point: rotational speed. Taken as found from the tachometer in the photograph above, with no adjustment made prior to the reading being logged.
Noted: 500 rpm
